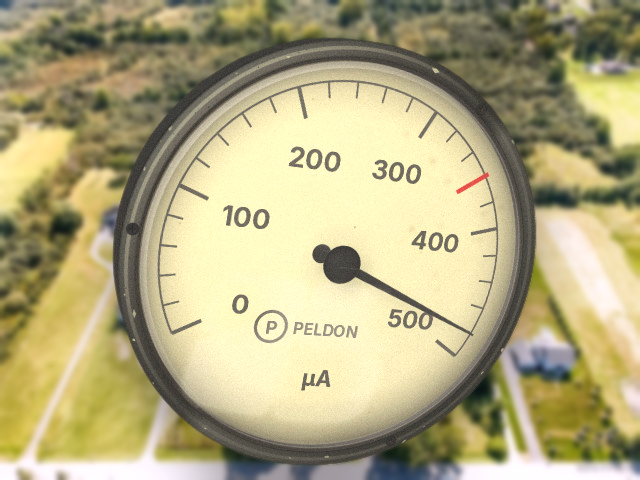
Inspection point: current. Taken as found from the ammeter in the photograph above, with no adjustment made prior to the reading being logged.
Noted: 480 µA
